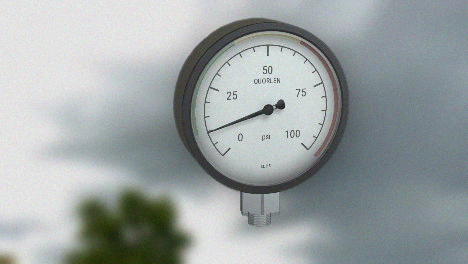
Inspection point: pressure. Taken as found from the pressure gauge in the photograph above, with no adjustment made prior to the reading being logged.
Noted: 10 psi
